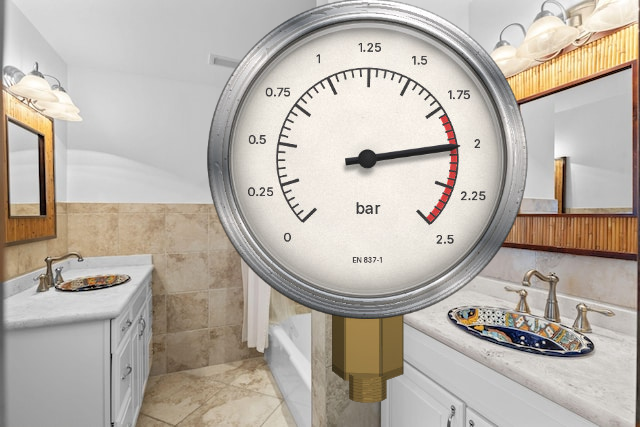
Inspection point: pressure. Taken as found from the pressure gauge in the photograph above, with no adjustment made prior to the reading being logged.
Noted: 2 bar
